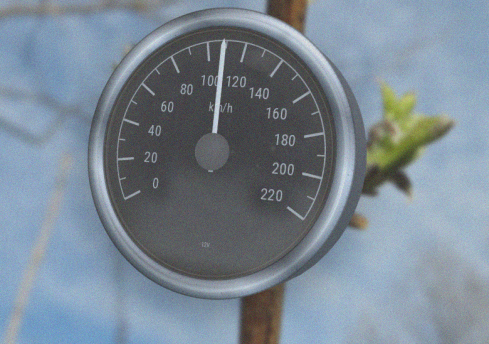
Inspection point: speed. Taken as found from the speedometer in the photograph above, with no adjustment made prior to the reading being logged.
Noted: 110 km/h
